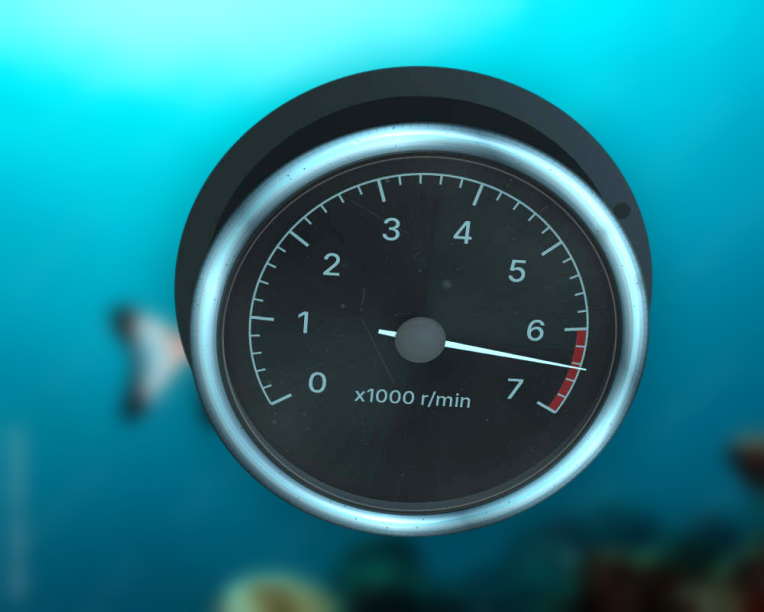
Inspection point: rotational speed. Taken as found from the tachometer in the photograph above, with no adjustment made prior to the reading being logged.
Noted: 6400 rpm
